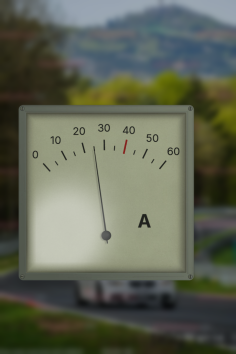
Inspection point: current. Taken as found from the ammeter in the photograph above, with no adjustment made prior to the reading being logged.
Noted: 25 A
